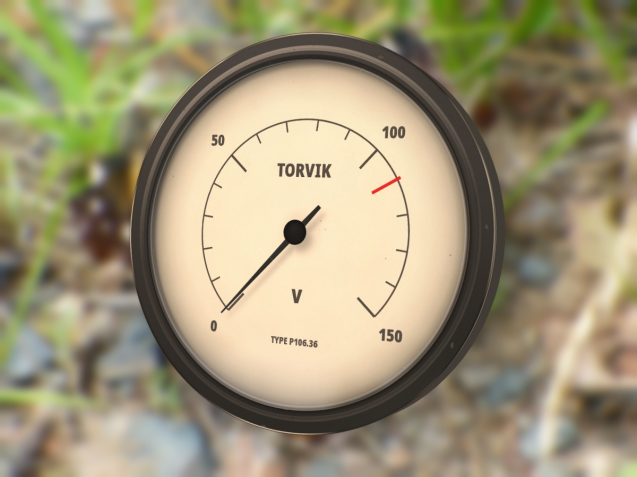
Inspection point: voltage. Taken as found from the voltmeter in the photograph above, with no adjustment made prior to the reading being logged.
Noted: 0 V
